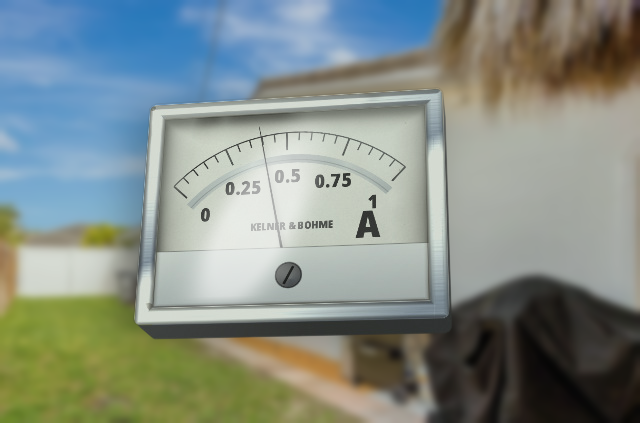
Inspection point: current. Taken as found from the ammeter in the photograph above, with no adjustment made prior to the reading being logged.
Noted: 0.4 A
